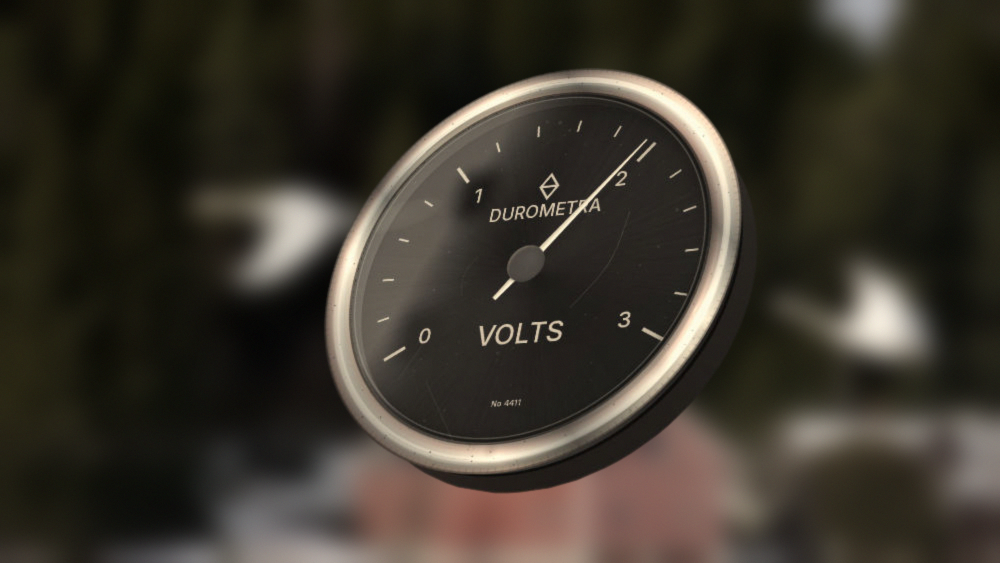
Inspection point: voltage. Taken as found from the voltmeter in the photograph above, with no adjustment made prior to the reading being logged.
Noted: 2 V
